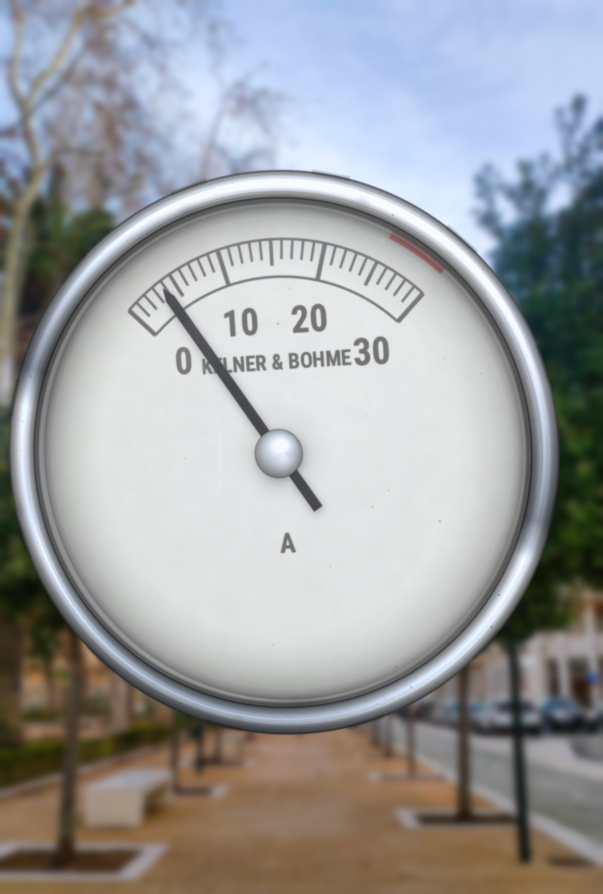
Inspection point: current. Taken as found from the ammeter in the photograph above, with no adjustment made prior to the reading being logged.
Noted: 4 A
